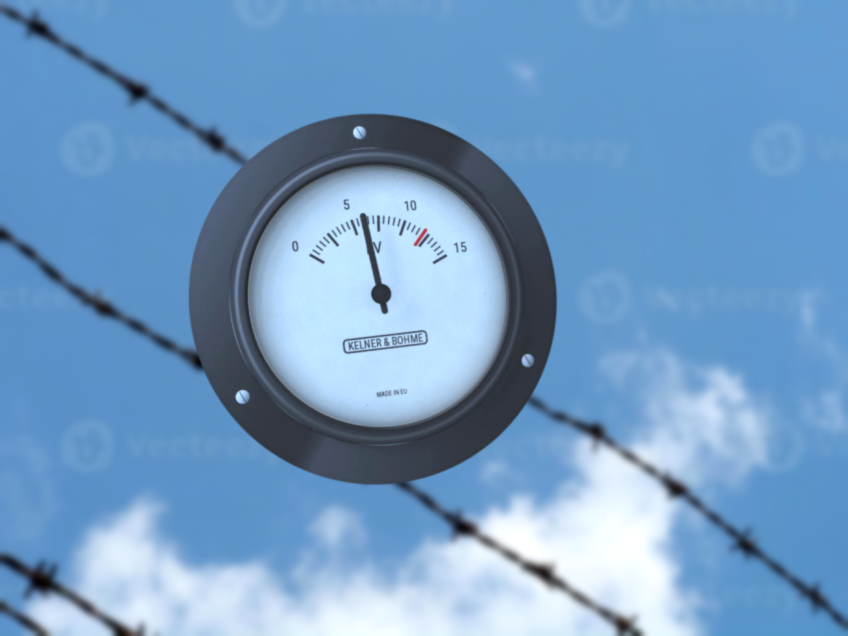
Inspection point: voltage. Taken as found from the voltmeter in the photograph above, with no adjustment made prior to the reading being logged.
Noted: 6 kV
